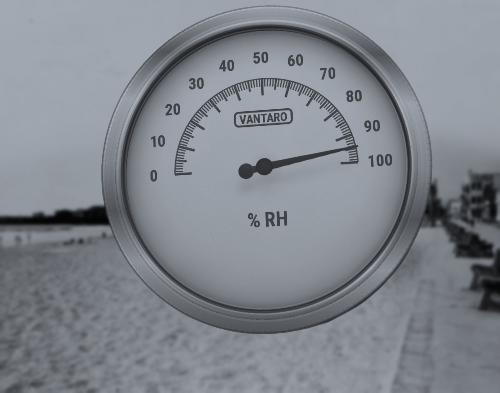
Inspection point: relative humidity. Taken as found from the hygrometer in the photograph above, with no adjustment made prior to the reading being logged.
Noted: 95 %
